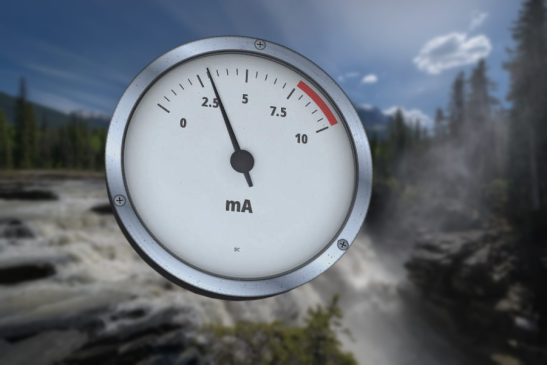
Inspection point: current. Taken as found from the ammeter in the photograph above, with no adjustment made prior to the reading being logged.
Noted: 3 mA
